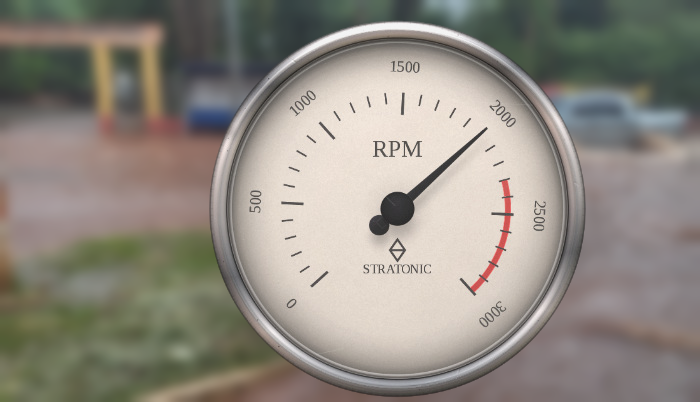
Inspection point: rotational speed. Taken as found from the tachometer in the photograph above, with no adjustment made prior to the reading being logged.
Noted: 2000 rpm
